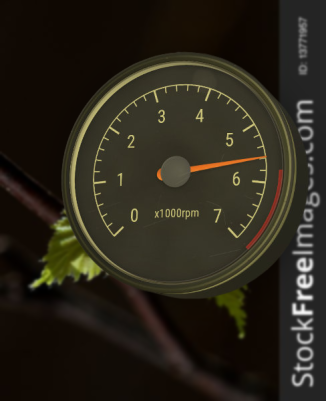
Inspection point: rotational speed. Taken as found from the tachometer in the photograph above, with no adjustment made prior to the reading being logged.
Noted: 5600 rpm
